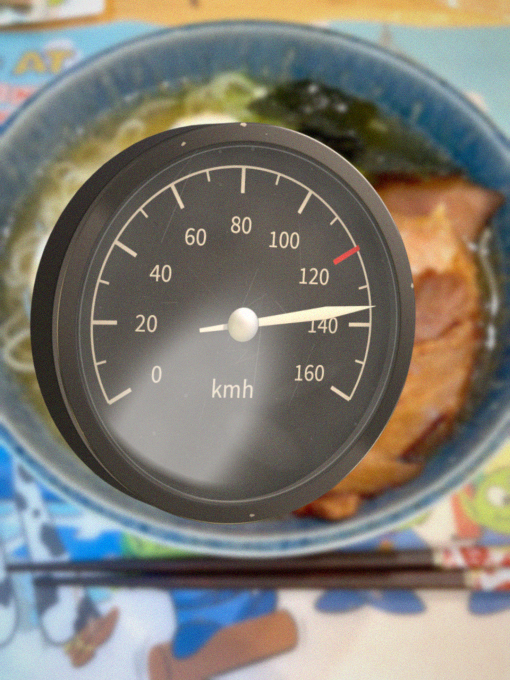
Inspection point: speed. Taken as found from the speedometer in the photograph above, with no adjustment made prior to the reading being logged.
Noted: 135 km/h
